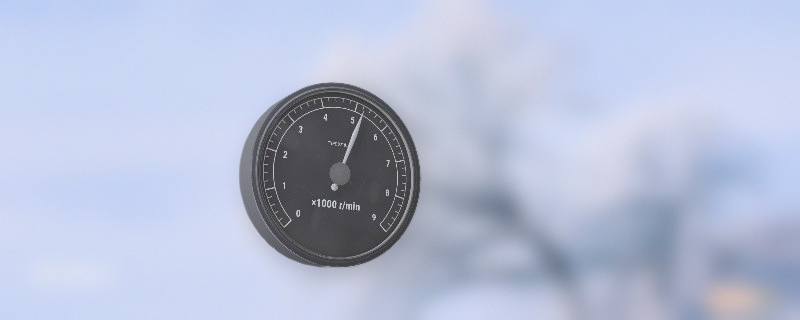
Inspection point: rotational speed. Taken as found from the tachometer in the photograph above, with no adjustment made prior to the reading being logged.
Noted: 5200 rpm
